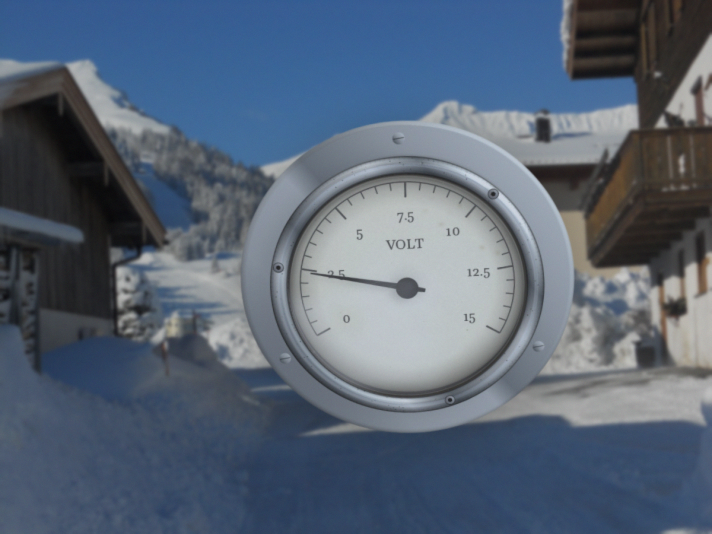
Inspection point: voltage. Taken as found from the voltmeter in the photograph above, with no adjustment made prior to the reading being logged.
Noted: 2.5 V
